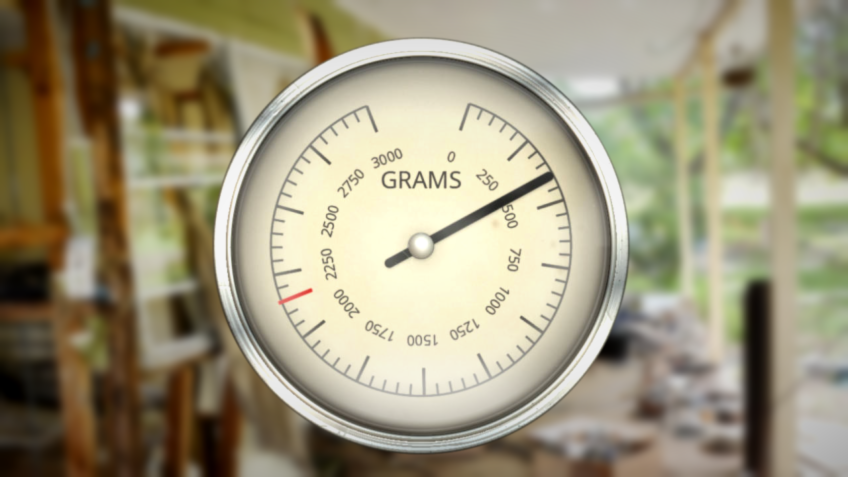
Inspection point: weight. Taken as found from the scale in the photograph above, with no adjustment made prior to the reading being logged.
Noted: 400 g
